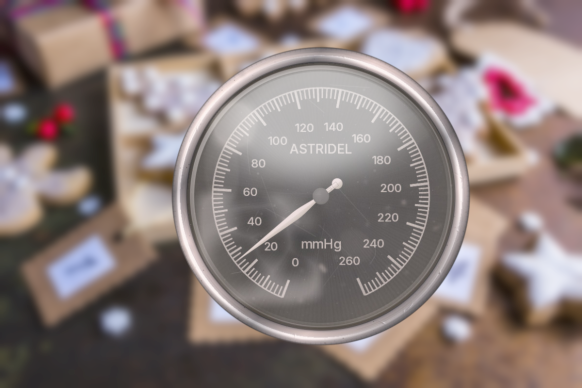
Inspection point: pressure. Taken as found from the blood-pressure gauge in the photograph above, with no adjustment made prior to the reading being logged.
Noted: 26 mmHg
